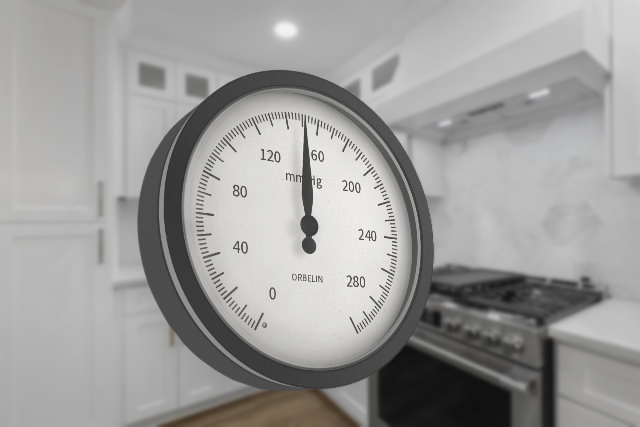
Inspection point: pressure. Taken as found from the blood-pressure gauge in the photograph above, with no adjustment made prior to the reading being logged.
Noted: 150 mmHg
